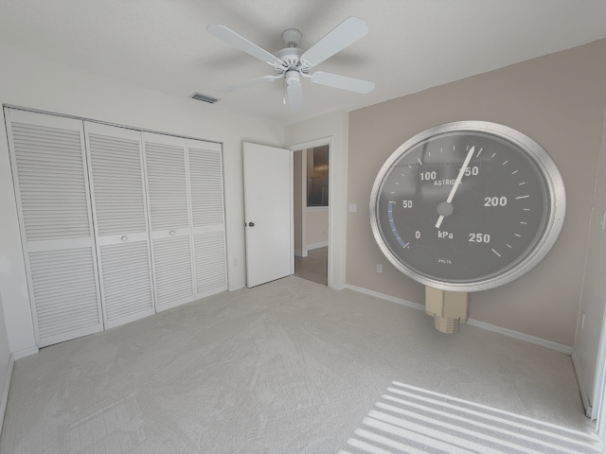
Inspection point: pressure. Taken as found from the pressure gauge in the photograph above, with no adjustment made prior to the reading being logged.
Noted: 145 kPa
